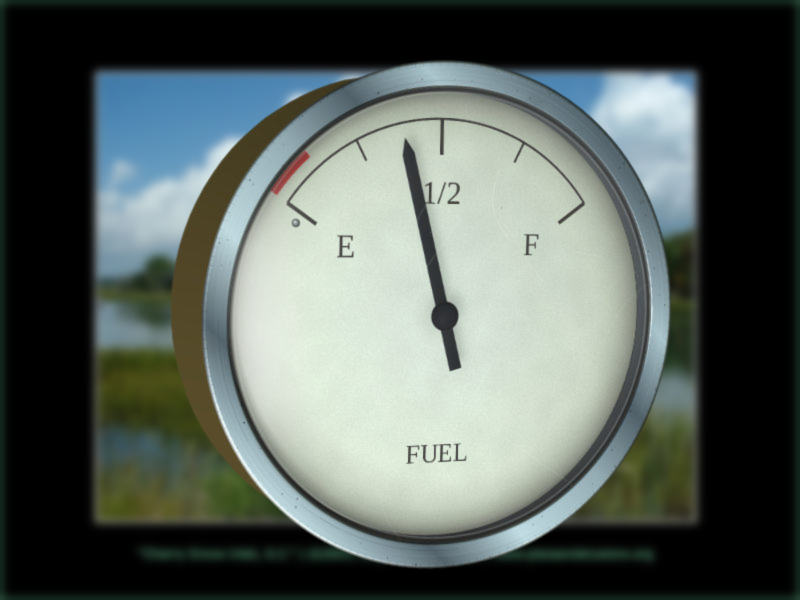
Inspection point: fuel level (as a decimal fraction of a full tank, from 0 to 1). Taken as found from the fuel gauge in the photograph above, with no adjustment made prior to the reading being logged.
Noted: 0.375
